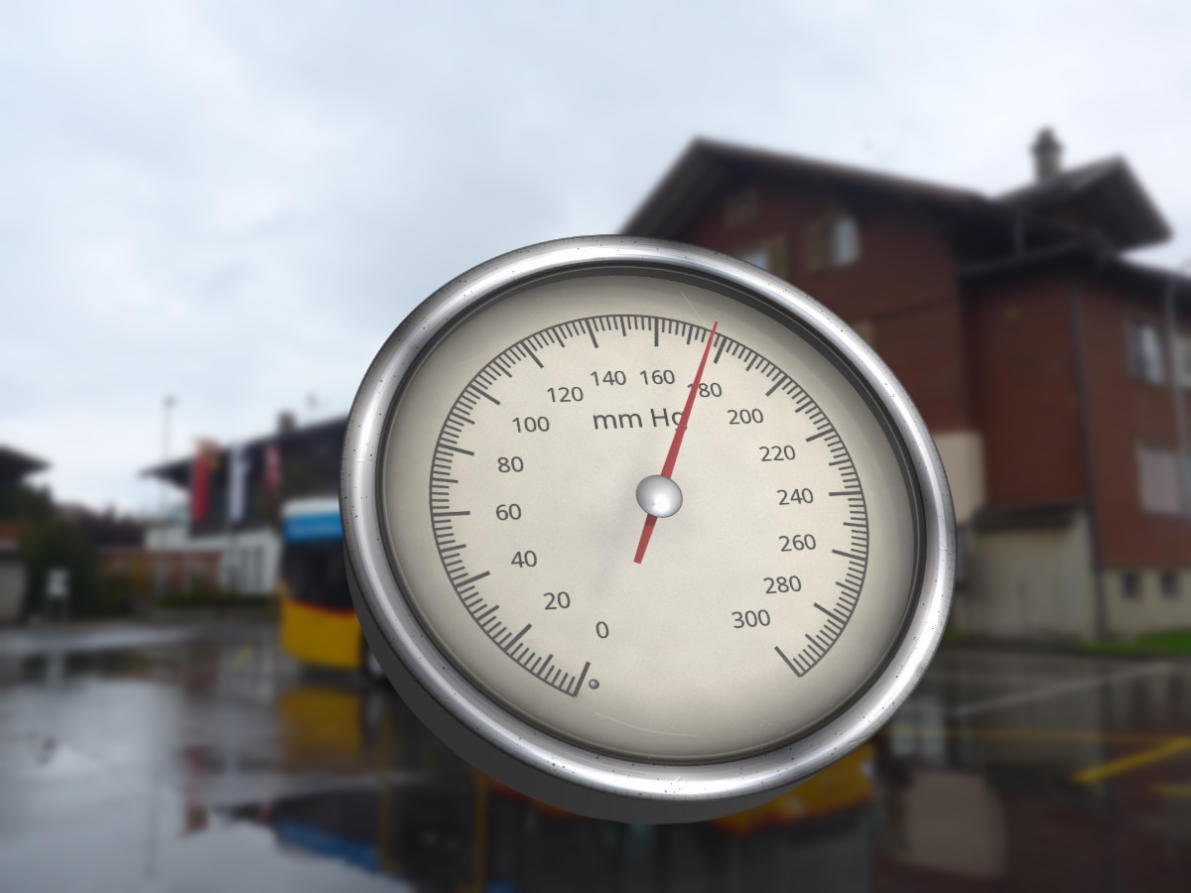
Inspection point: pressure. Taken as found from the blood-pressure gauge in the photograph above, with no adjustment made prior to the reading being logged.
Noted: 176 mmHg
